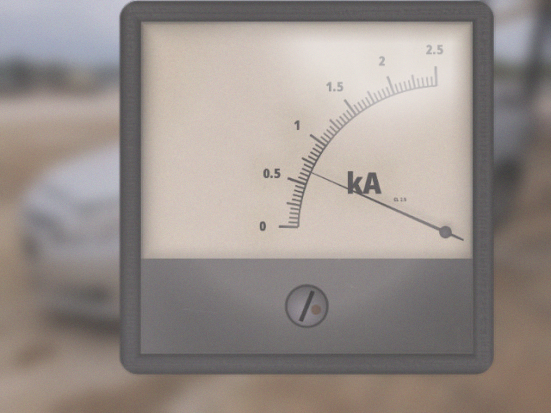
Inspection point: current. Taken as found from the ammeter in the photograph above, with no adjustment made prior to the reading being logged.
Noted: 0.65 kA
